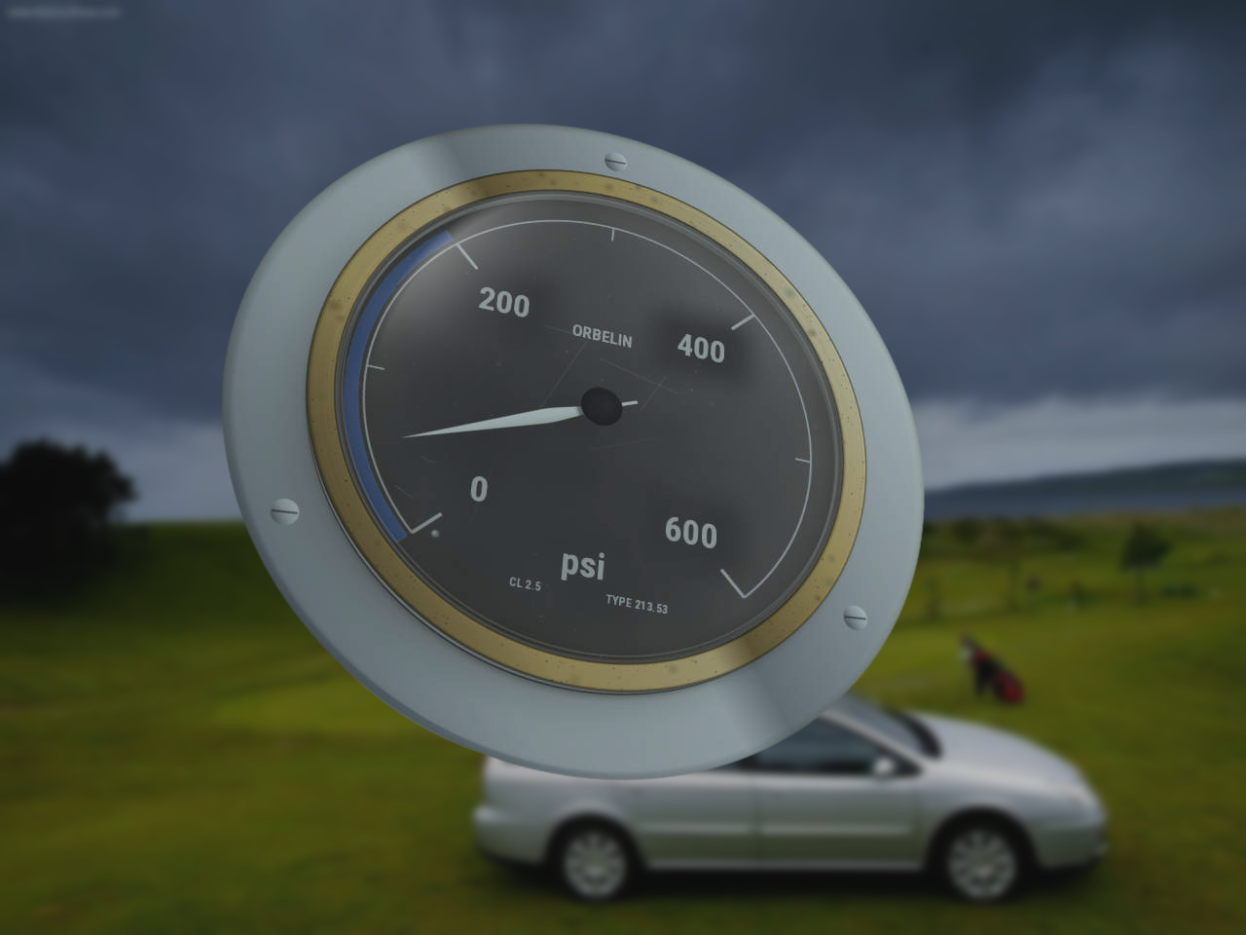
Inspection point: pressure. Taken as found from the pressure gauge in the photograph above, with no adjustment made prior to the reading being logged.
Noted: 50 psi
